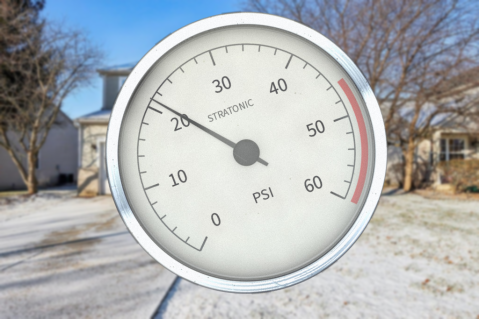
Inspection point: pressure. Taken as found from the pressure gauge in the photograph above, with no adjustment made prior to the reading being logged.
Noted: 21 psi
